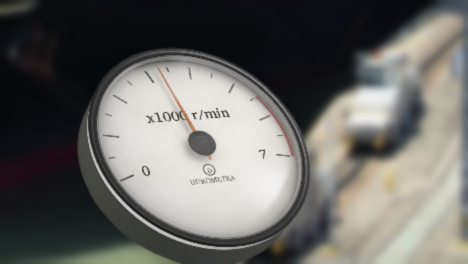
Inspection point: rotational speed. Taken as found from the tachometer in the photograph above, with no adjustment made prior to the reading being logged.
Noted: 3250 rpm
